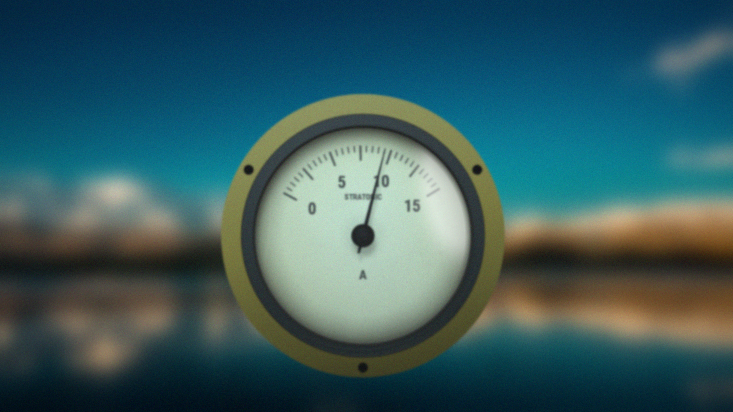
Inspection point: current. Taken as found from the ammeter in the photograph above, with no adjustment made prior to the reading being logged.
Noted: 9.5 A
